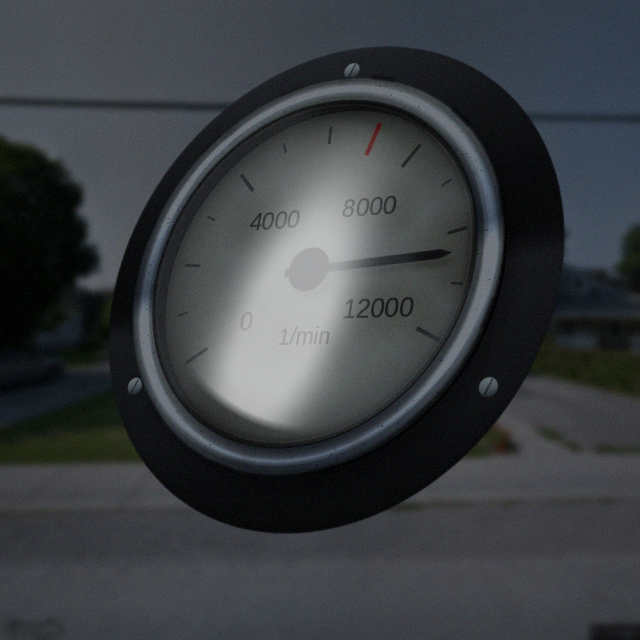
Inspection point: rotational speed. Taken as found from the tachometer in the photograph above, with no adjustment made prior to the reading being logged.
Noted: 10500 rpm
